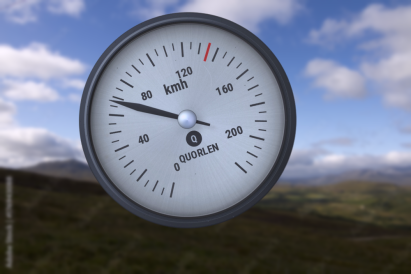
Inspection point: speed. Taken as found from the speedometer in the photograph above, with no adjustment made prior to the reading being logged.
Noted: 67.5 km/h
